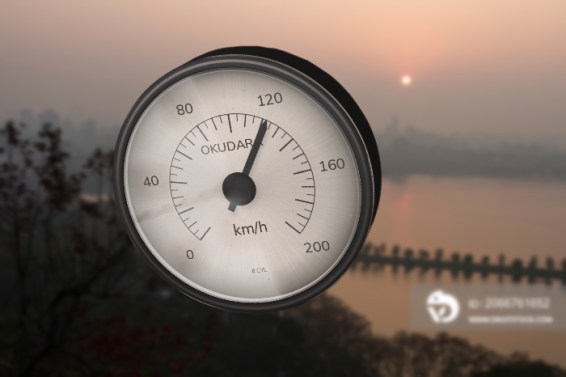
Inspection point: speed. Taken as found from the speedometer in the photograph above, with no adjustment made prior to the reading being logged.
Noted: 122.5 km/h
